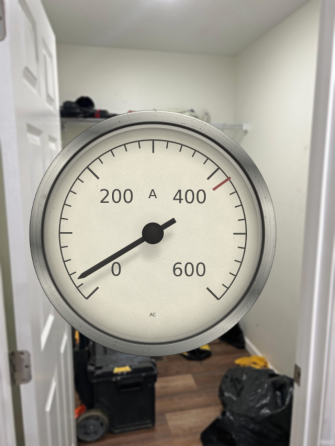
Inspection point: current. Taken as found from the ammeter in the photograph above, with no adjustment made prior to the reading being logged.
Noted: 30 A
